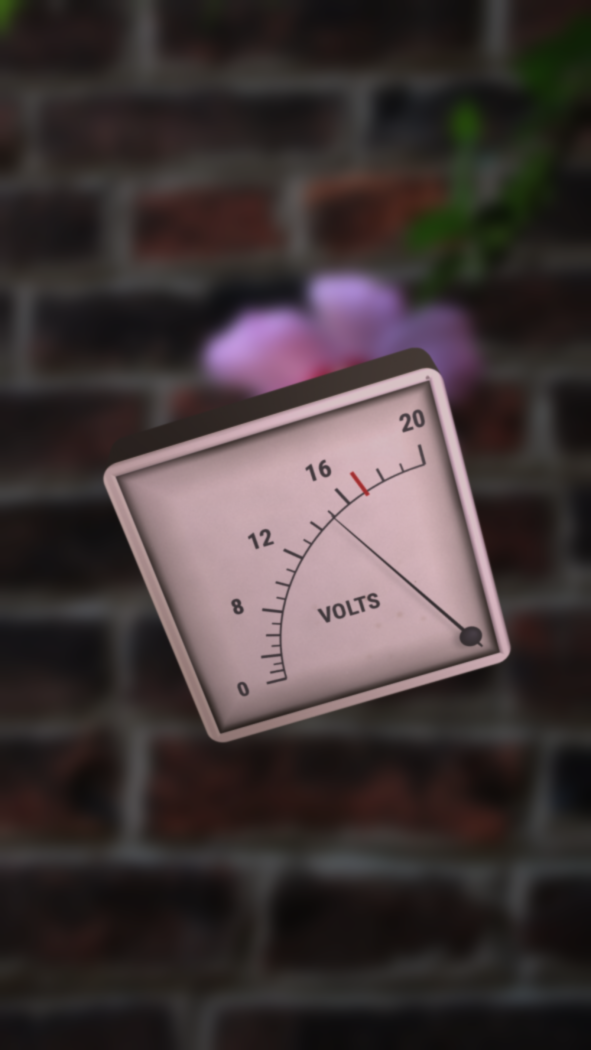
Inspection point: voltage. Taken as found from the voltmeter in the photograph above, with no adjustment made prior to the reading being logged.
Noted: 15 V
